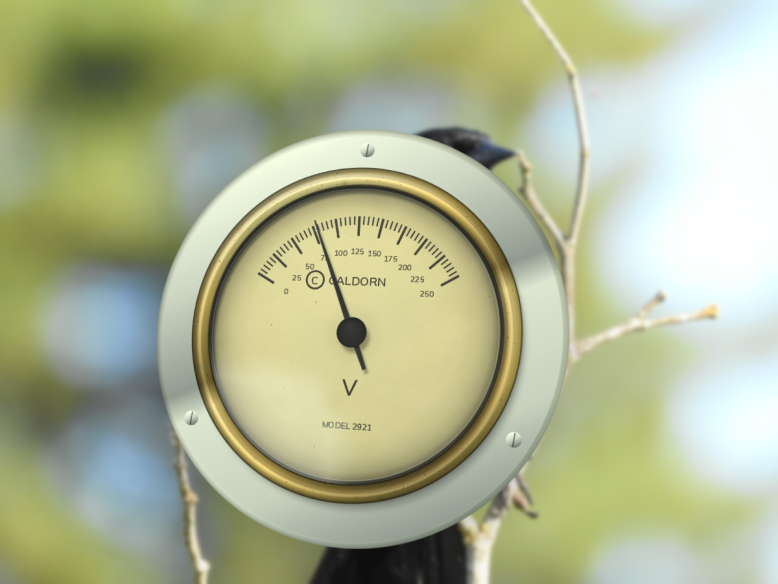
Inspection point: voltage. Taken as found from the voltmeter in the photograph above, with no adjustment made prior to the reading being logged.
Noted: 80 V
